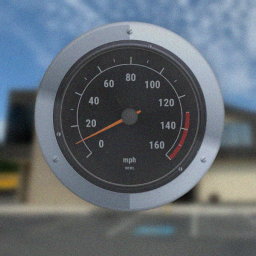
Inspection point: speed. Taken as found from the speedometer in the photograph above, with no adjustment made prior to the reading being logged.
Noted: 10 mph
